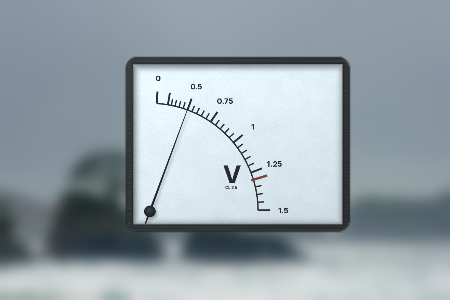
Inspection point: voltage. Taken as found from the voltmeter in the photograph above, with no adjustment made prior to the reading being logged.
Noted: 0.5 V
